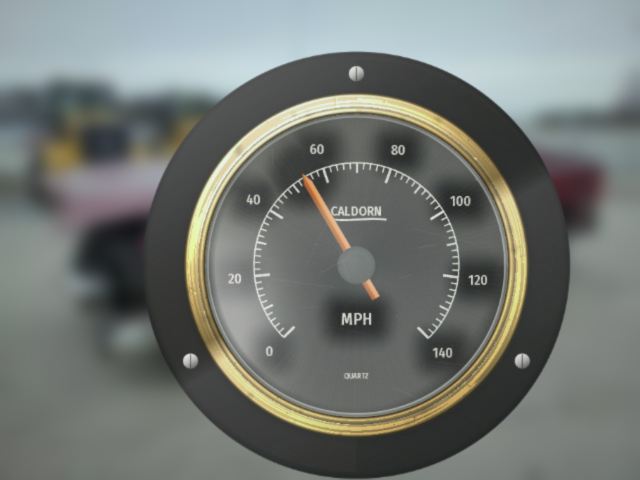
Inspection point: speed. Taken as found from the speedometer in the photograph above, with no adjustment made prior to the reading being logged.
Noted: 54 mph
